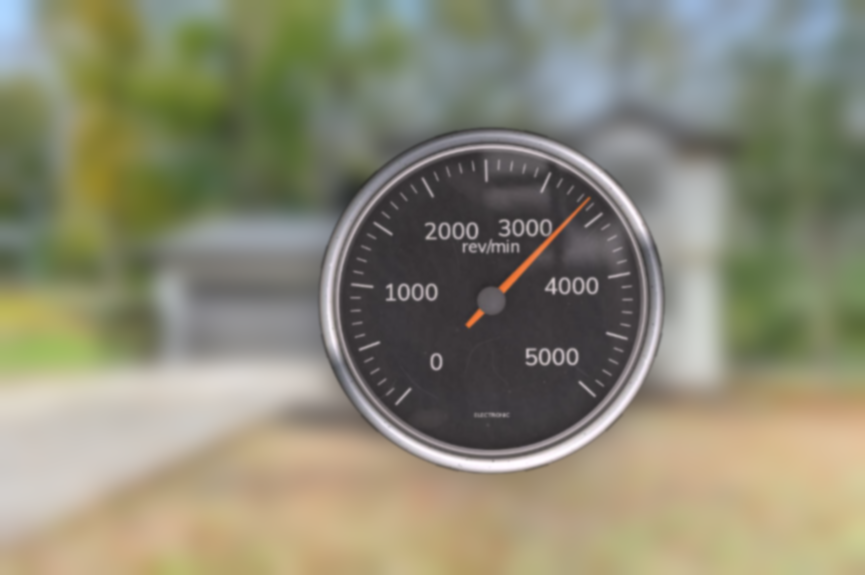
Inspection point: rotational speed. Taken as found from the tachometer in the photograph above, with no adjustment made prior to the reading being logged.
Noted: 3350 rpm
